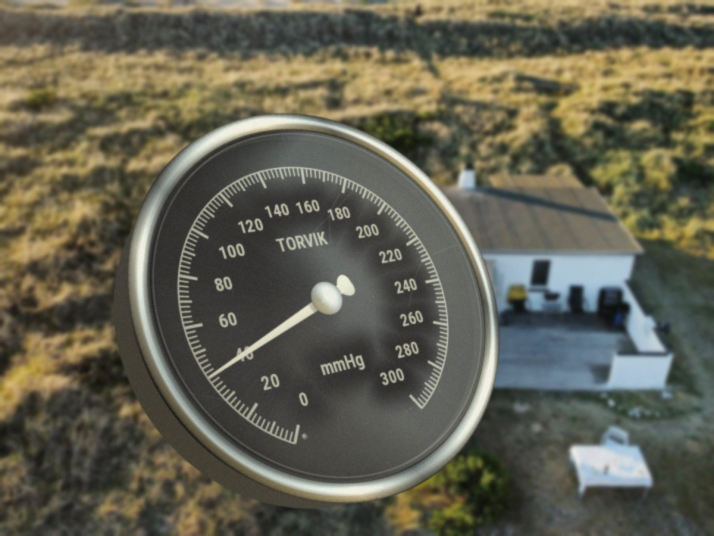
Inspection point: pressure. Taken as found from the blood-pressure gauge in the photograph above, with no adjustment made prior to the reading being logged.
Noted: 40 mmHg
